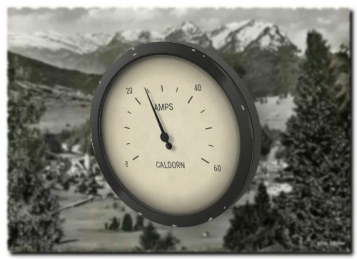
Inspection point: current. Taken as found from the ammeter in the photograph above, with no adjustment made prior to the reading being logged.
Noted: 25 A
